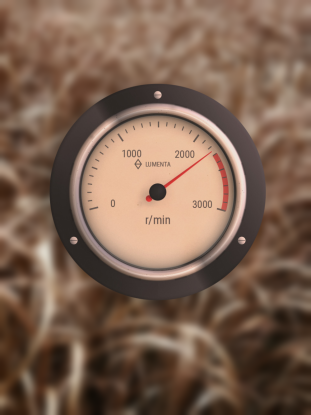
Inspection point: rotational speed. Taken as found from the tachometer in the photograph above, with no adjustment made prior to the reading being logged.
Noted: 2250 rpm
